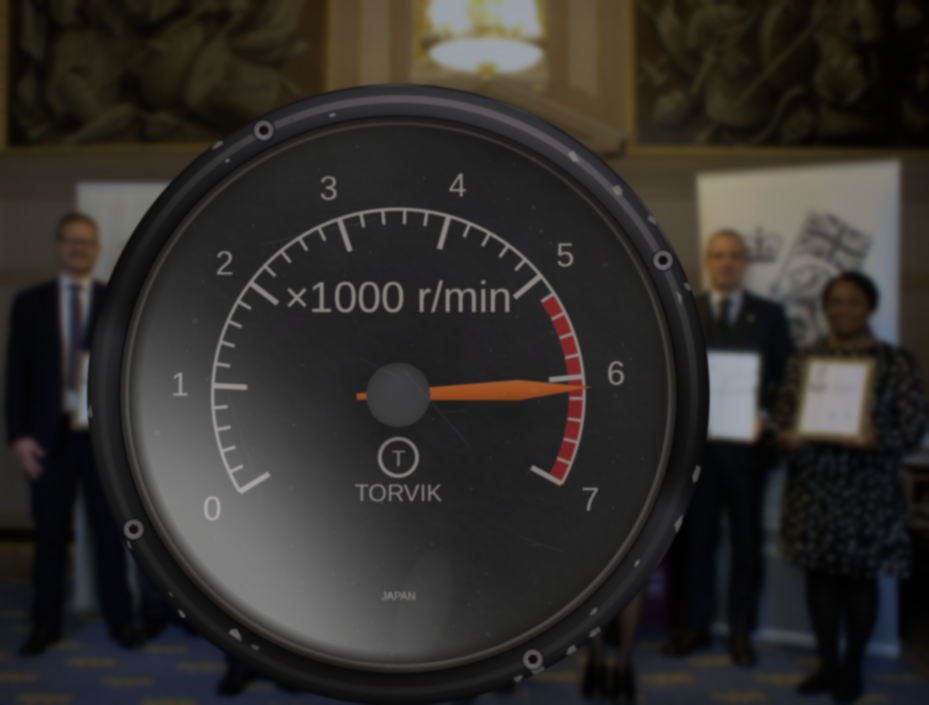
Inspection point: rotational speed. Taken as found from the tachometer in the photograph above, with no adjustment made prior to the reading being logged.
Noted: 6100 rpm
